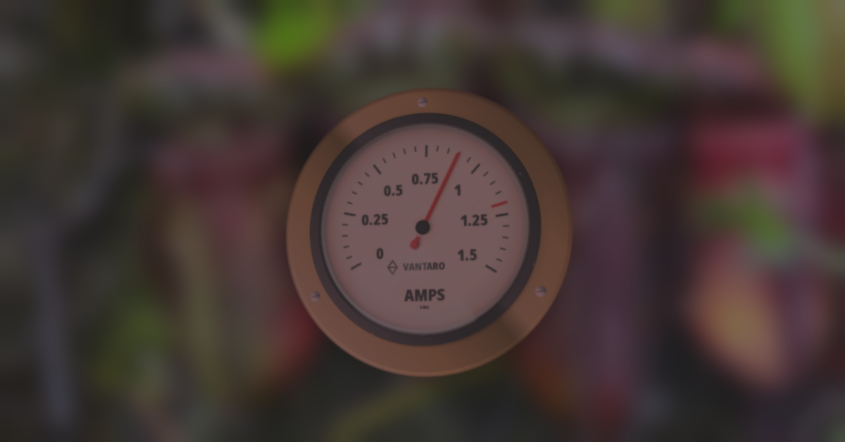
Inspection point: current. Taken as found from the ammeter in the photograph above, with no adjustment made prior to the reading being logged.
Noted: 0.9 A
